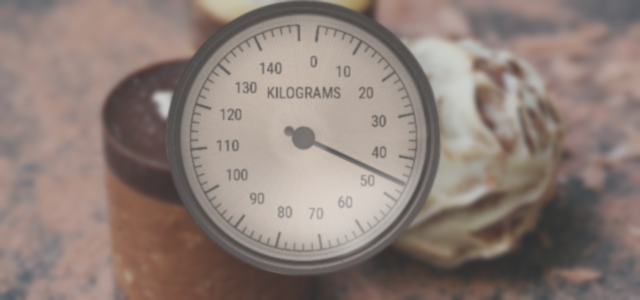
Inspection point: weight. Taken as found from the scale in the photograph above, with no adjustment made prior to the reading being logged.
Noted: 46 kg
